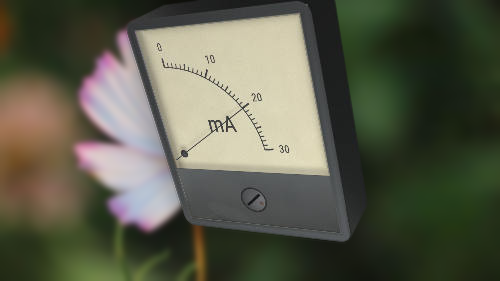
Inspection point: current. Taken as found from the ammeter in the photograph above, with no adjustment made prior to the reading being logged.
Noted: 20 mA
